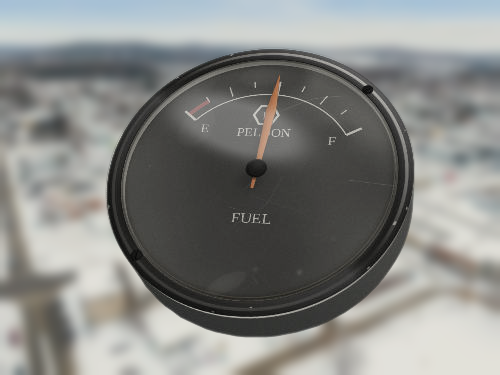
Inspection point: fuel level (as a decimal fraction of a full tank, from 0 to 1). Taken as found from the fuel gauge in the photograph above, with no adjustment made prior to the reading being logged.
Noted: 0.5
